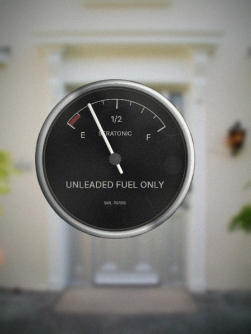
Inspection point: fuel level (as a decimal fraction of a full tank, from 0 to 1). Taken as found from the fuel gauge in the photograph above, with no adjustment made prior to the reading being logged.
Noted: 0.25
